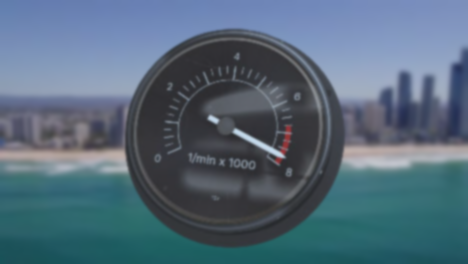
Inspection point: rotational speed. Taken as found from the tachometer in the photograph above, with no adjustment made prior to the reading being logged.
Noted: 7750 rpm
